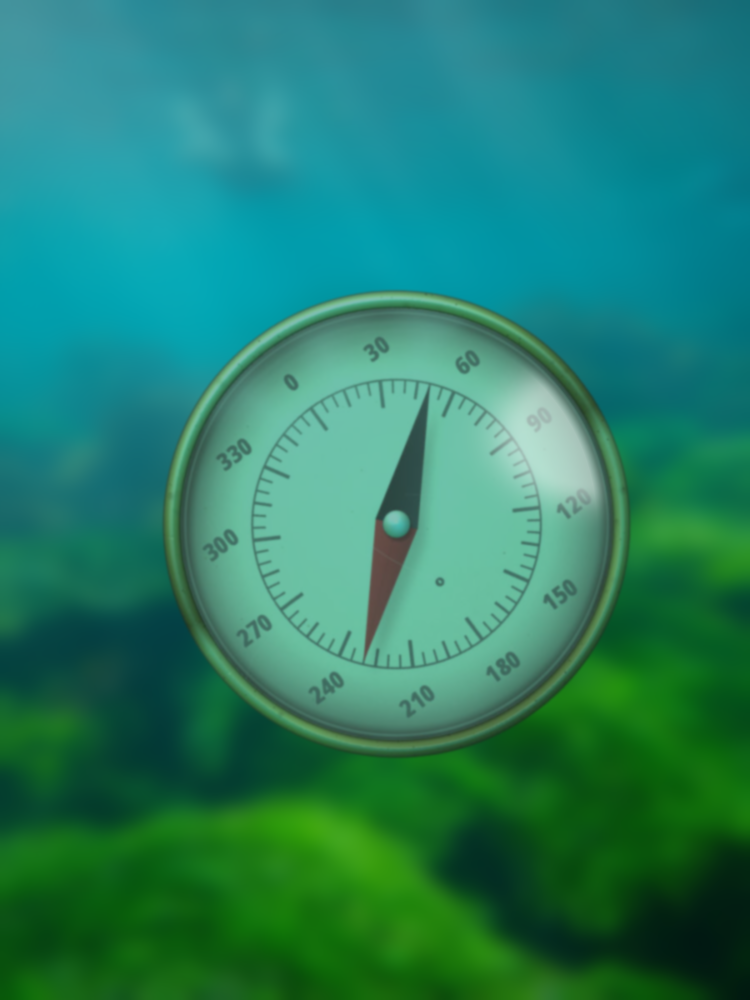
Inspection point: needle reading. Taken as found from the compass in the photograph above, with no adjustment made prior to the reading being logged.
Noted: 230 °
